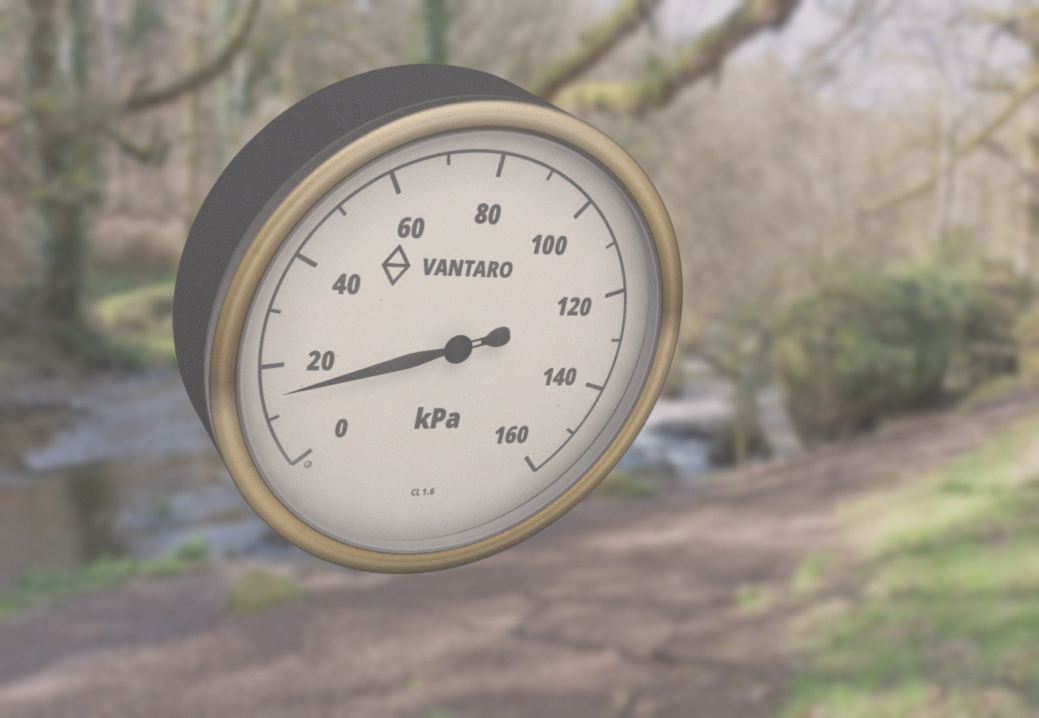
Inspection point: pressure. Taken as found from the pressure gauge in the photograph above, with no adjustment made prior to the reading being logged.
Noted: 15 kPa
